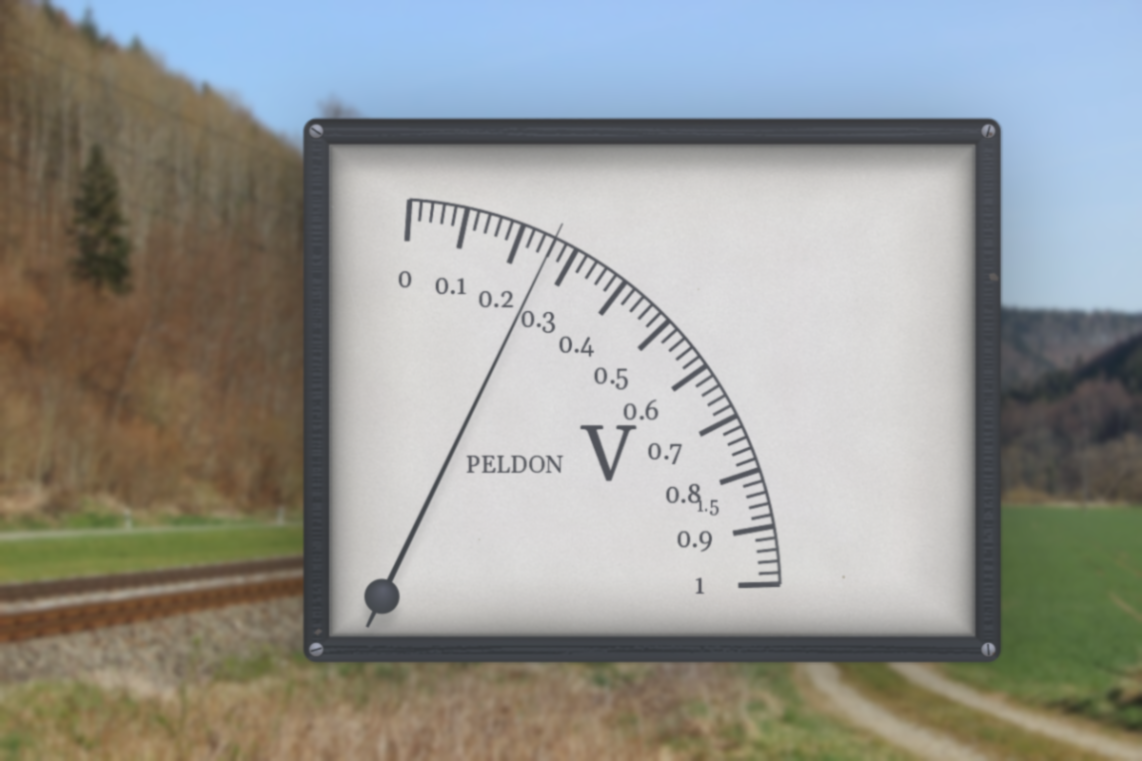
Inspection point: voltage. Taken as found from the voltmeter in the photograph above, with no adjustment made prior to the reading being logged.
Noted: 0.26 V
